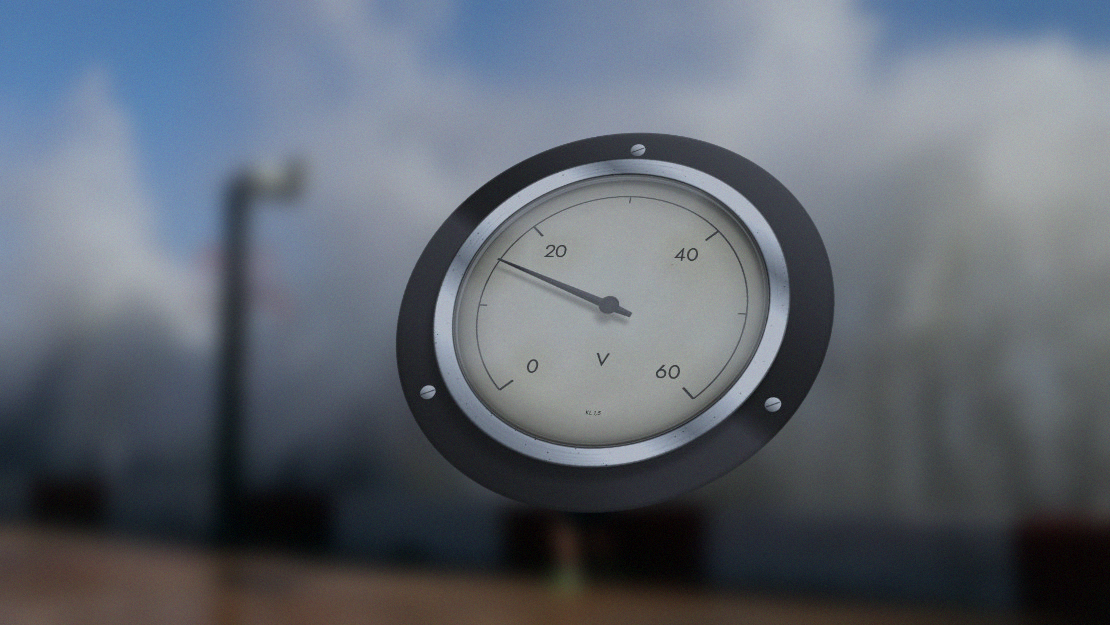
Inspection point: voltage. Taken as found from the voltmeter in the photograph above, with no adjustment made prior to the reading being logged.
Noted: 15 V
